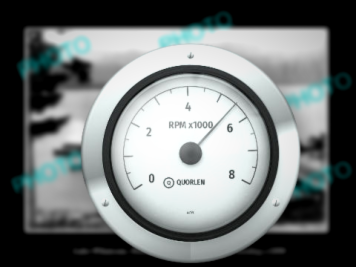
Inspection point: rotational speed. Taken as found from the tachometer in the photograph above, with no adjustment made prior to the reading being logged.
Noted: 5500 rpm
